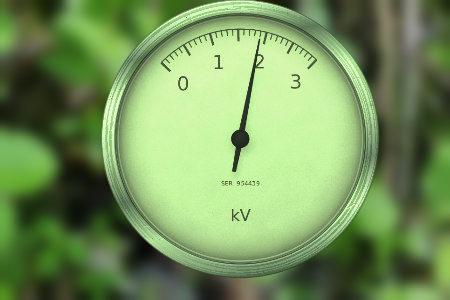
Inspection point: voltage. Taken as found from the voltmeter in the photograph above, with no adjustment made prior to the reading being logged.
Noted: 1.9 kV
